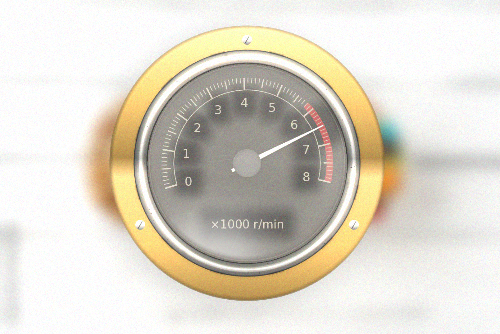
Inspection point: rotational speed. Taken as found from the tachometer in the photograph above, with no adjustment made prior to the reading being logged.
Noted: 6500 rpm
